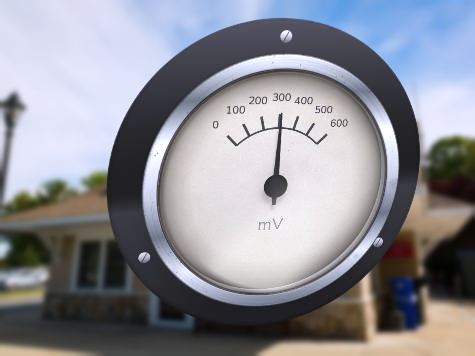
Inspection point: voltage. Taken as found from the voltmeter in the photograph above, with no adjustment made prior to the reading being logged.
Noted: 300 mV
